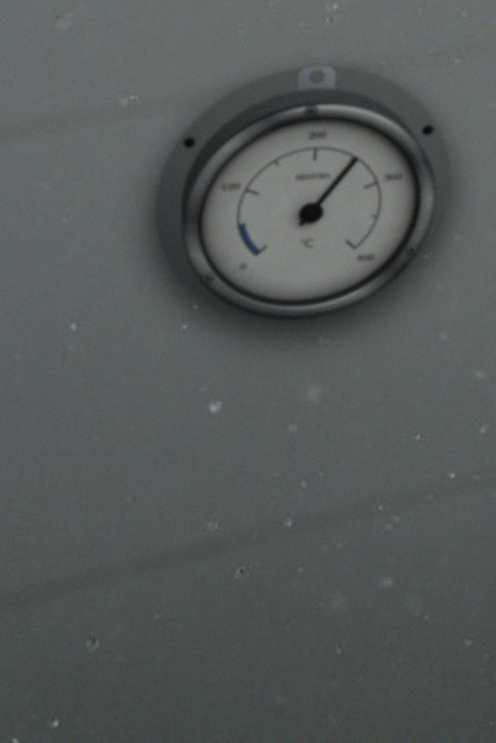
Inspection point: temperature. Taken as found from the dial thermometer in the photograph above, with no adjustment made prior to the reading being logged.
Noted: 250 °C
